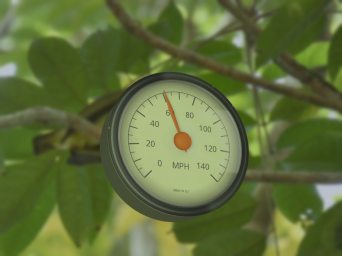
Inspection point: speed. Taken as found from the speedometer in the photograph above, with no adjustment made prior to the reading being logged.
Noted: 60 mph
